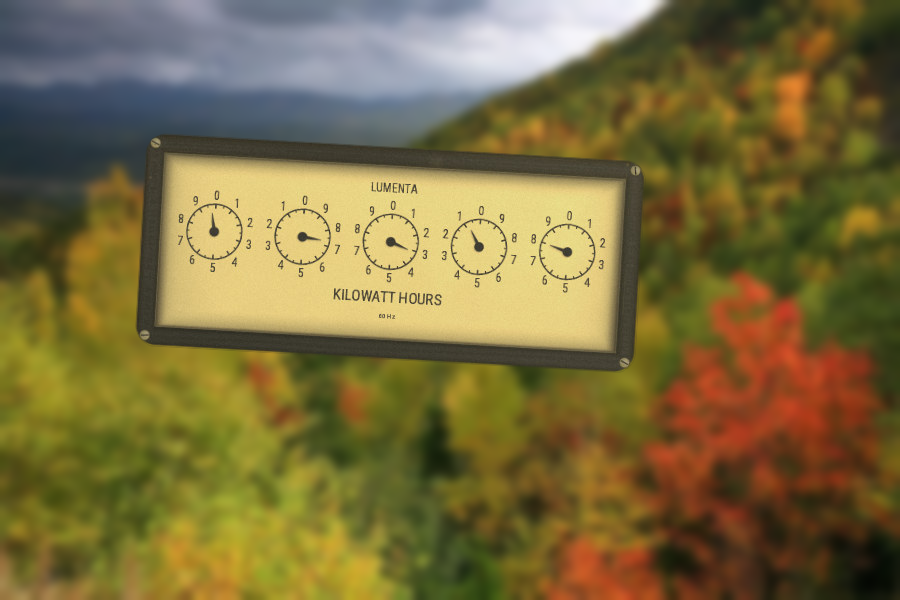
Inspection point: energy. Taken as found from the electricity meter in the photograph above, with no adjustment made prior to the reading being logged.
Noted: 97308 kWh
